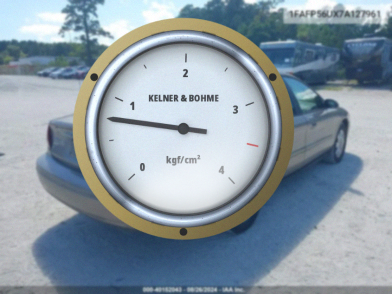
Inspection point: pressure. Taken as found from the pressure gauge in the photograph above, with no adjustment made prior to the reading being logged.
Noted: 0.75 kg/cm²
